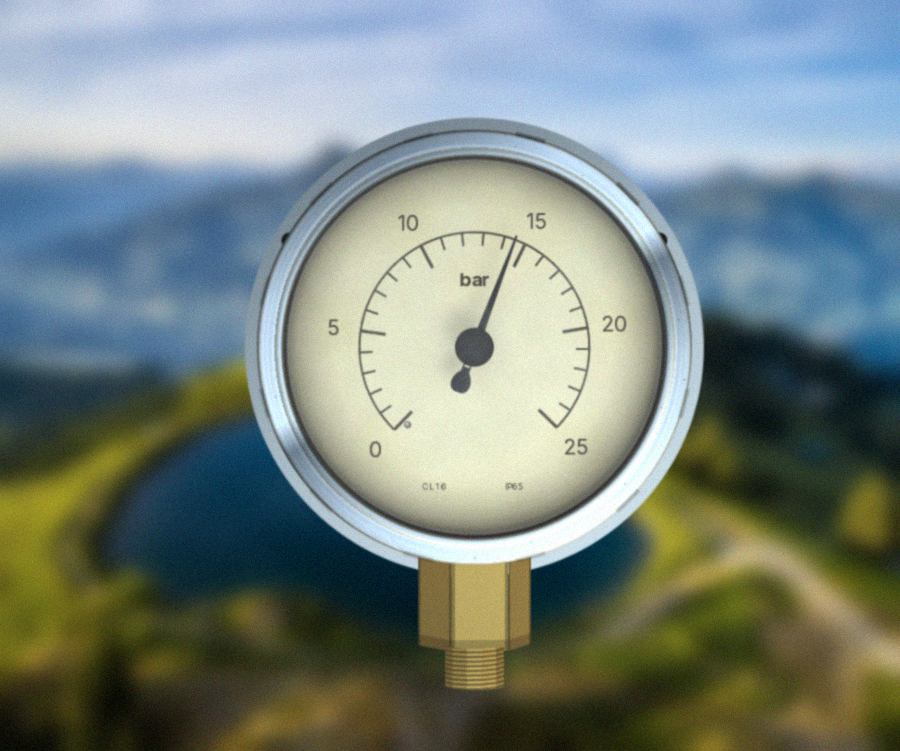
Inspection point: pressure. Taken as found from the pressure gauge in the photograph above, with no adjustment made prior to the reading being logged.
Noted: 14.5 bar
